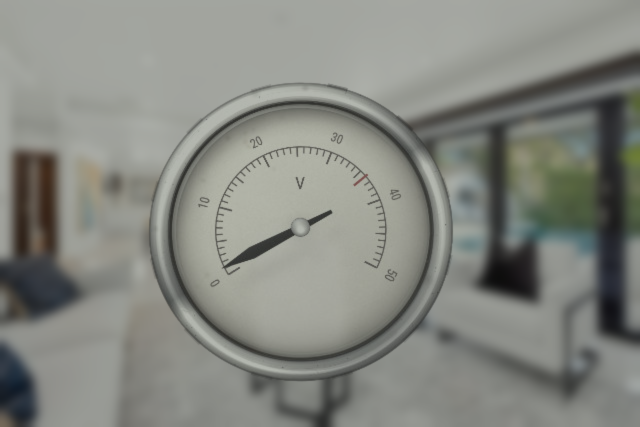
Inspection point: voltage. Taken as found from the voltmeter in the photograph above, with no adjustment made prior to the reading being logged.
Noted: 1 V
